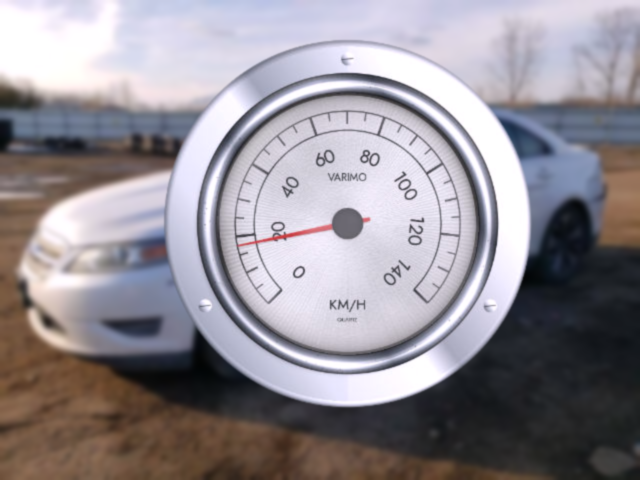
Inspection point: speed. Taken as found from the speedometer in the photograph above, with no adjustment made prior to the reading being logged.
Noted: 17.5 km/h
